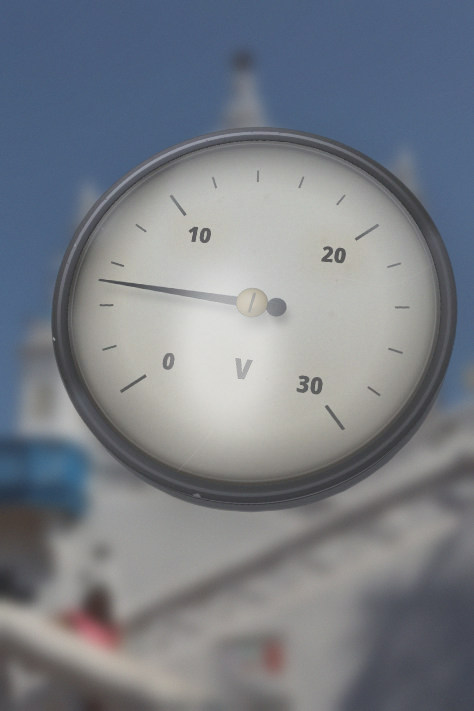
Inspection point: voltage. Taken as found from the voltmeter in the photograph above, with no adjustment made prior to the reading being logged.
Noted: 5 V
